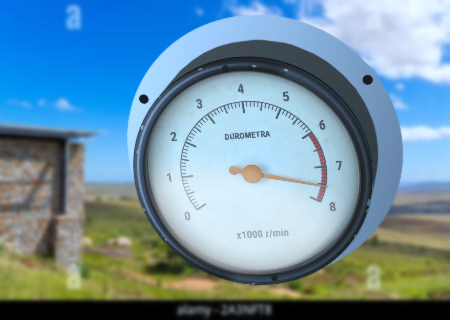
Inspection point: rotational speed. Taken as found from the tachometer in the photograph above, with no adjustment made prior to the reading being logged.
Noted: 7500 rpm
